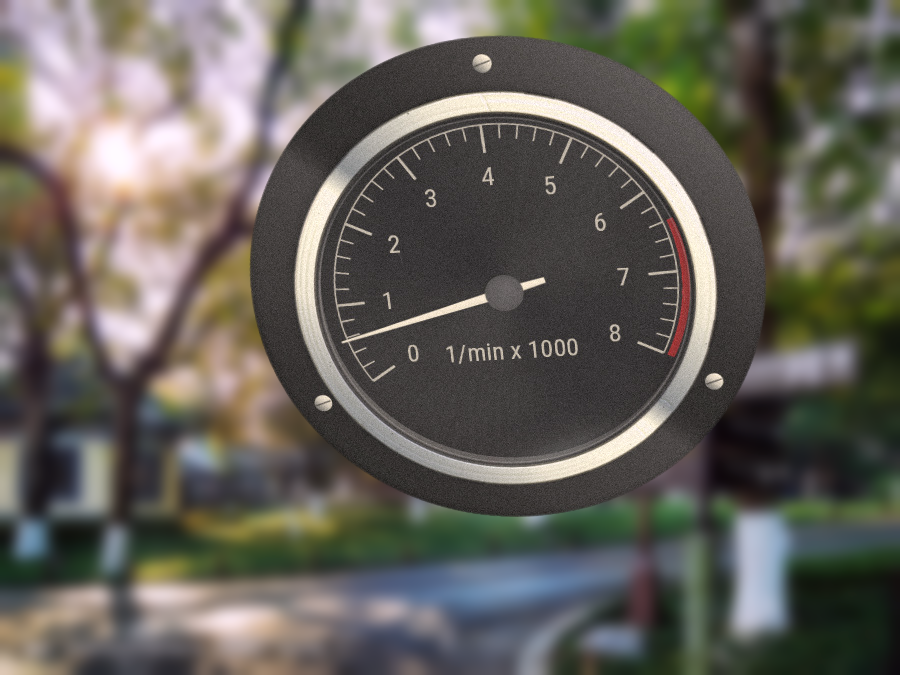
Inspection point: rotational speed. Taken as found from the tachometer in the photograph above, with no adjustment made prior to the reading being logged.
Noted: 600 rpm
